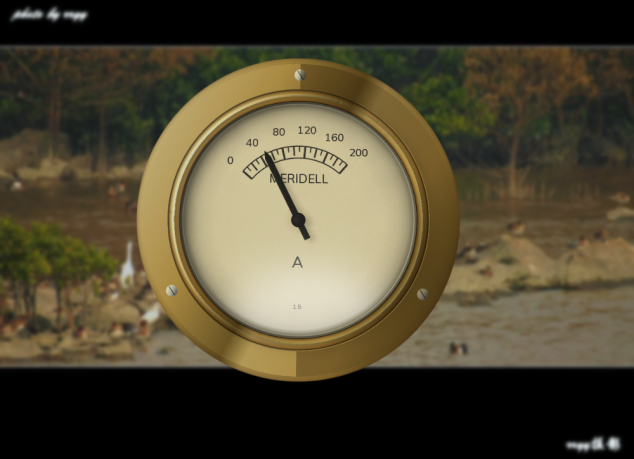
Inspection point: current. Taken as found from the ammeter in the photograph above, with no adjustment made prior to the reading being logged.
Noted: 50 A
